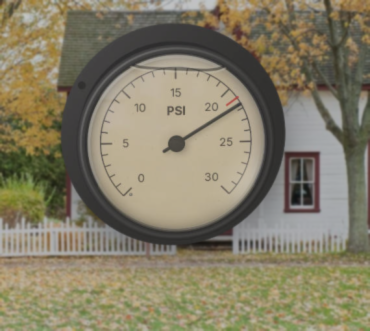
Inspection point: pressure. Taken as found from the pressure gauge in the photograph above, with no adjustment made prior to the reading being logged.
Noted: 21.5 psi
